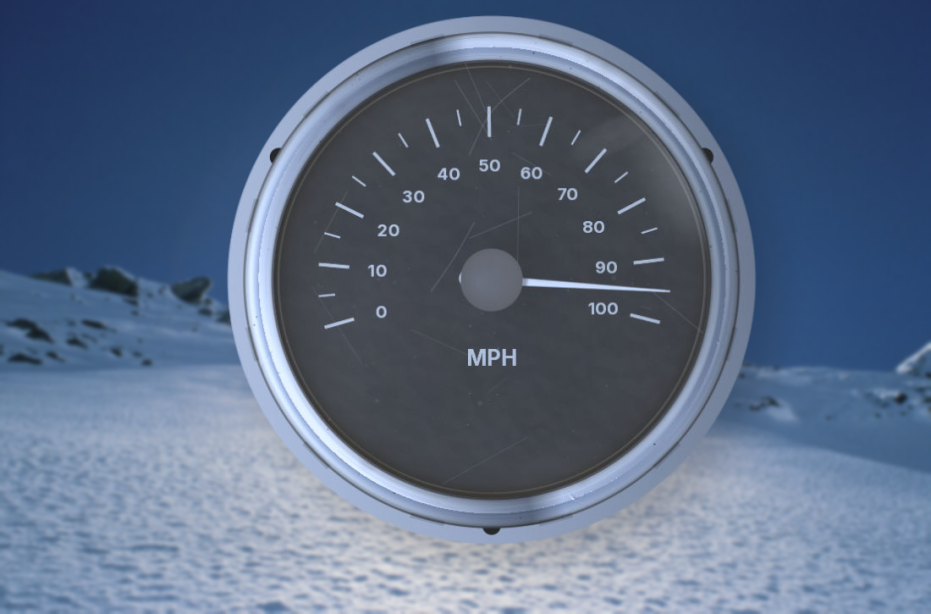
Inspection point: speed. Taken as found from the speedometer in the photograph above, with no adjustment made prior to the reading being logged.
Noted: 95 mph
